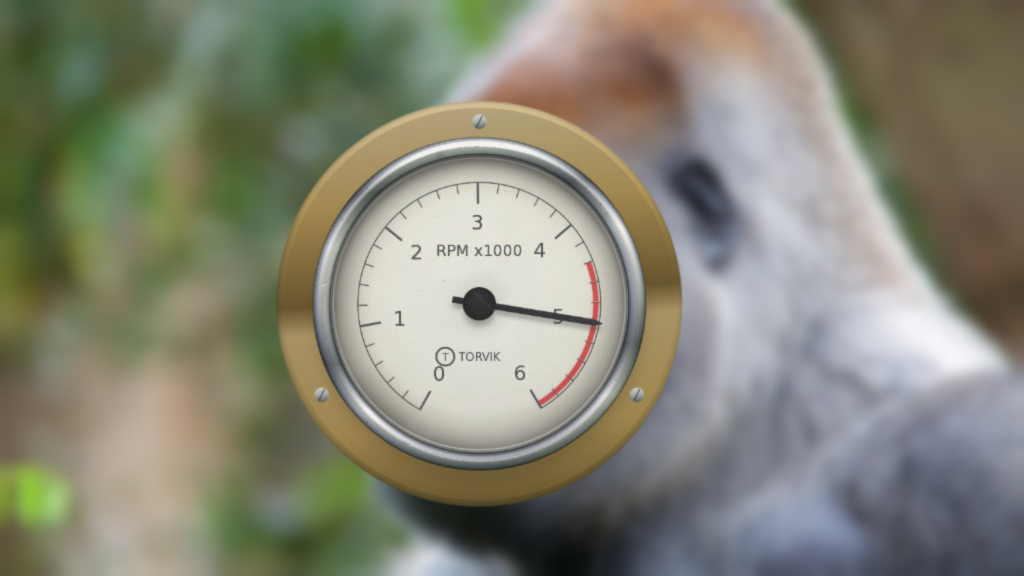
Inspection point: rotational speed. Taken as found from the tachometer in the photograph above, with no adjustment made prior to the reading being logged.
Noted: 5000 rpm
